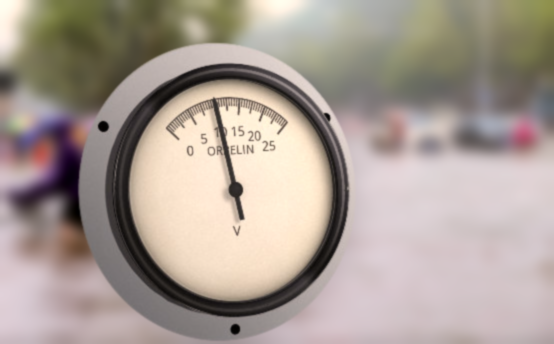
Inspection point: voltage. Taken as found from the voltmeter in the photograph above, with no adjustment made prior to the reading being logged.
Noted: 10 V
